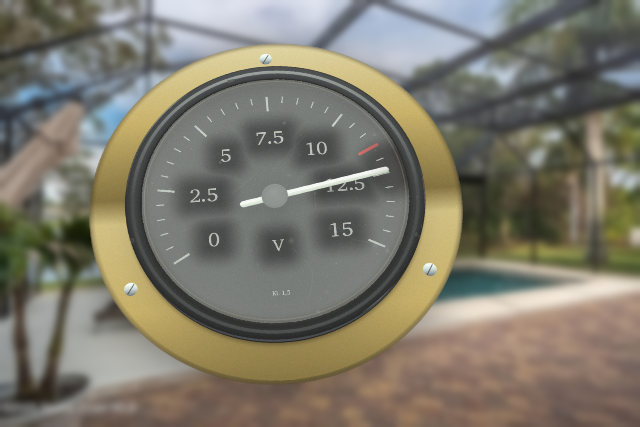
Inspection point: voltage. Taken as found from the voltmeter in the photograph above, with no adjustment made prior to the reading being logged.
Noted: 12.5 V
